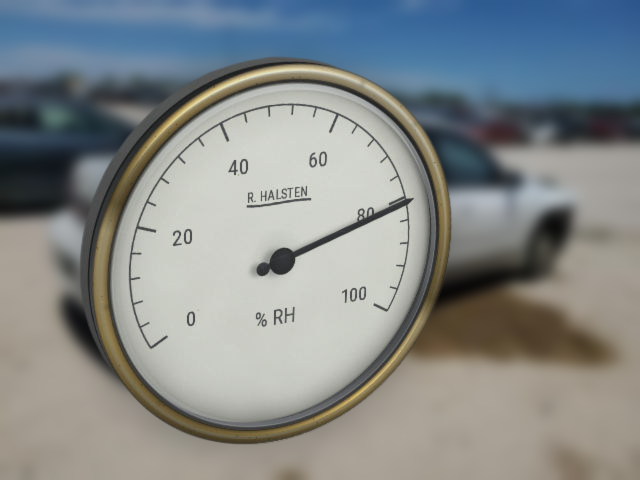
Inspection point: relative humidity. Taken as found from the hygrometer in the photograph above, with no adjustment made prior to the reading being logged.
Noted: 80 %
